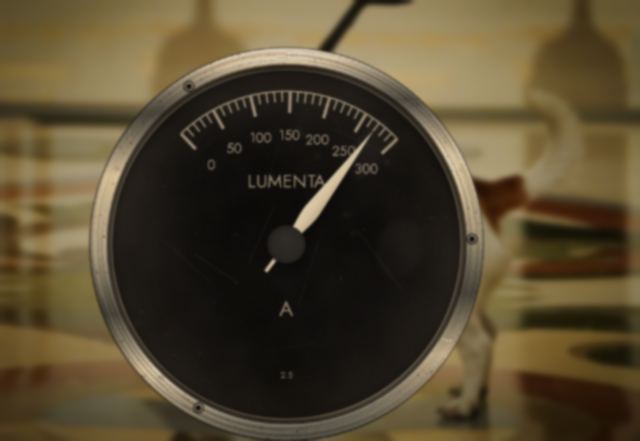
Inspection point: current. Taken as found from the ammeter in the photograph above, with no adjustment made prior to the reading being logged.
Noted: 270 A
